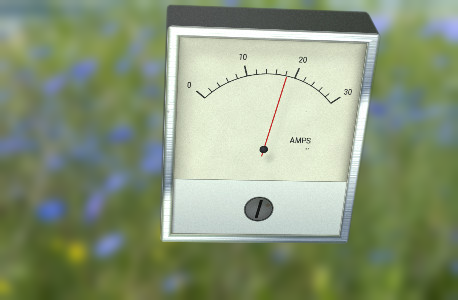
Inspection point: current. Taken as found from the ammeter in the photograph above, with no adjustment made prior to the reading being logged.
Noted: 18 A
